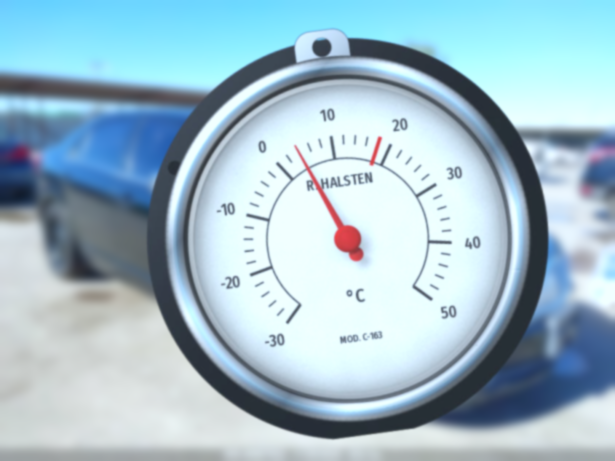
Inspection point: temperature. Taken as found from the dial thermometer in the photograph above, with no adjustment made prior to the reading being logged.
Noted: 4 °C
